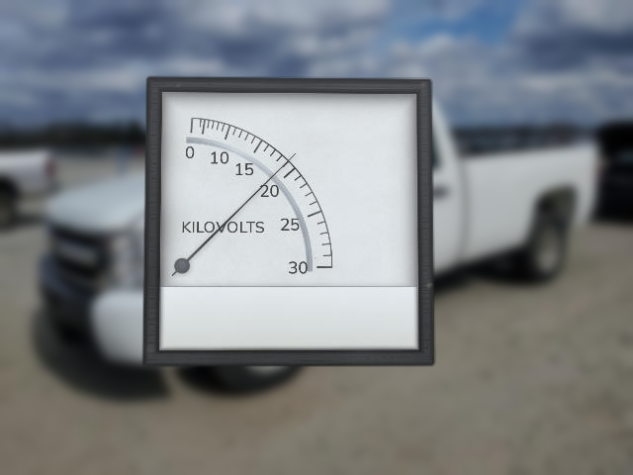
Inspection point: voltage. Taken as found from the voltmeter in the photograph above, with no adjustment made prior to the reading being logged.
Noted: 19 kV
